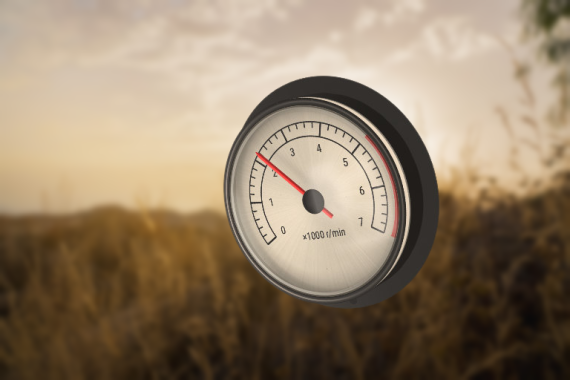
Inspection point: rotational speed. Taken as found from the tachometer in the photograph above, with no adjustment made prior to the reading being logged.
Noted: 2200 rpm
